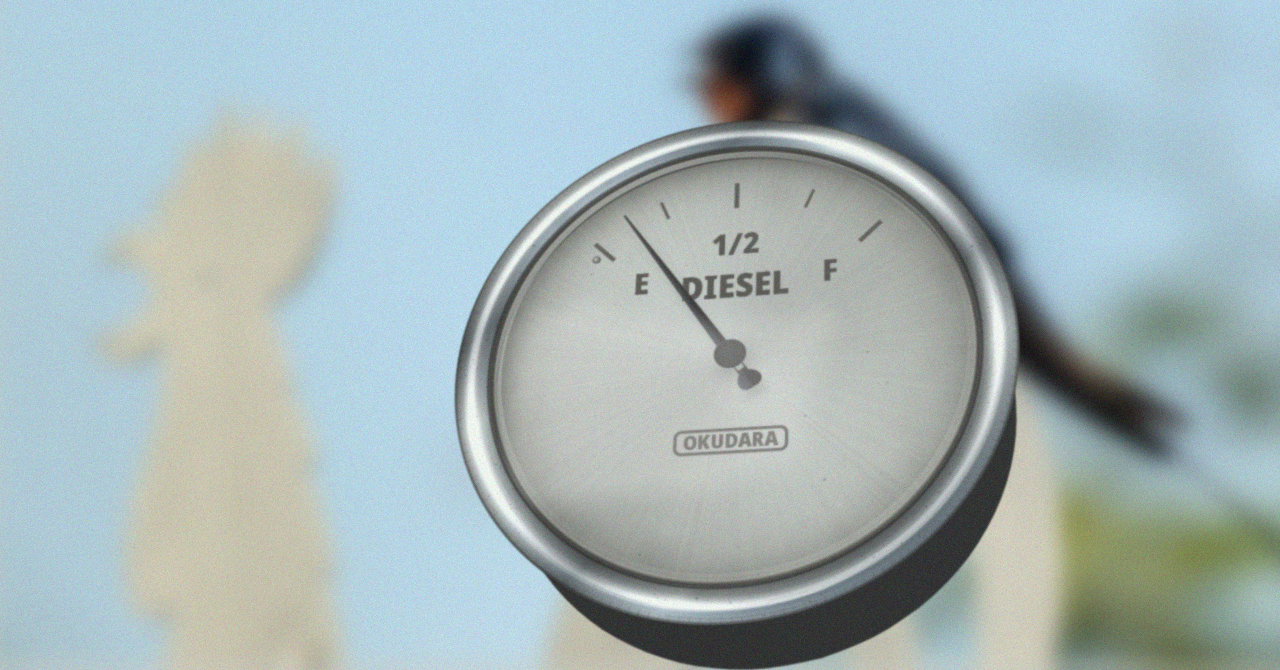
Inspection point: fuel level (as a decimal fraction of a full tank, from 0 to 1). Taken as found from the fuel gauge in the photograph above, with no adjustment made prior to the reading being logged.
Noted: 0.125
